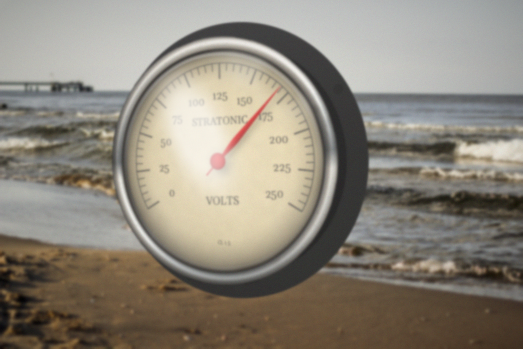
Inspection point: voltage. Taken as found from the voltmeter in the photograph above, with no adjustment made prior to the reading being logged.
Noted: 170 V
